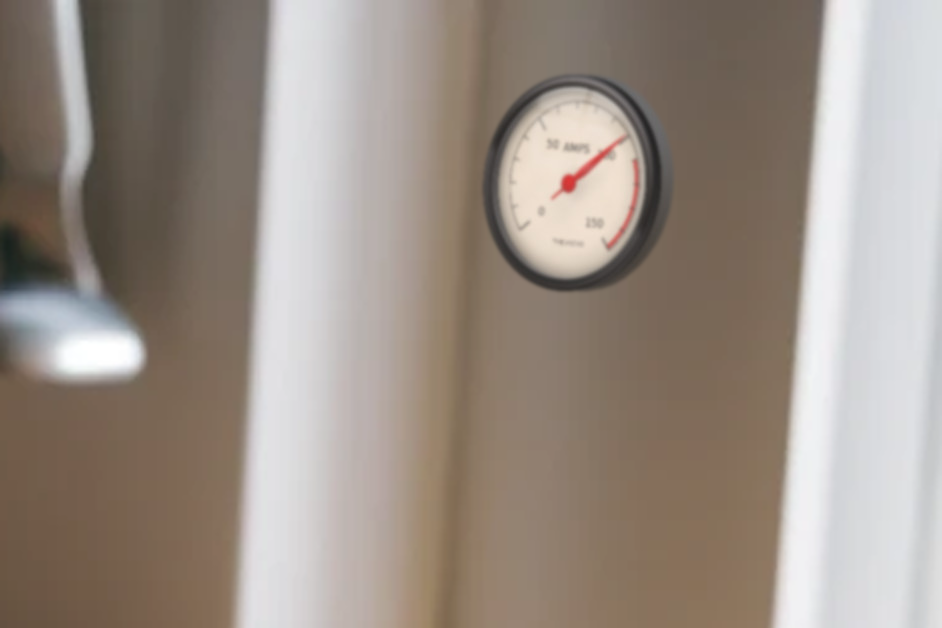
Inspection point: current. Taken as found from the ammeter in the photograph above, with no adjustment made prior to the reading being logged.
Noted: 100 A
